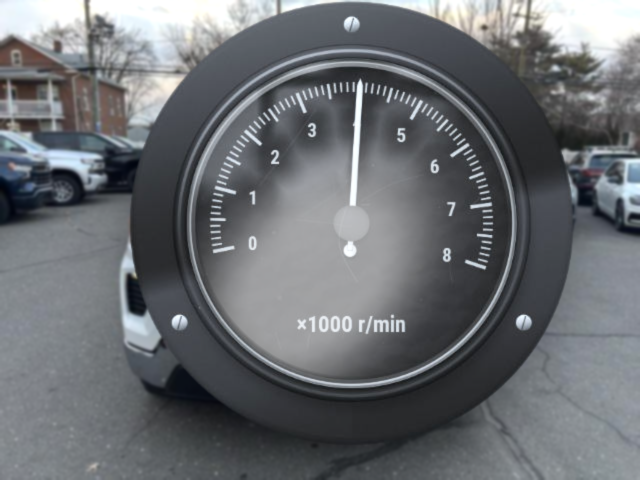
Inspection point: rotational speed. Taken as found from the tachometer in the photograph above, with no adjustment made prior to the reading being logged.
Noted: 4000 rpm
